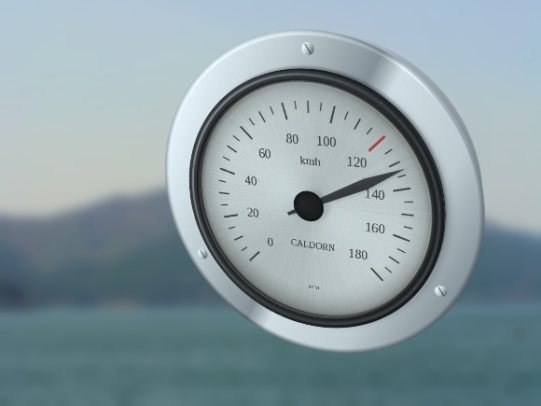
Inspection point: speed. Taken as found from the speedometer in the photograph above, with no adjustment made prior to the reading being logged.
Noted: 132.5 km/h
